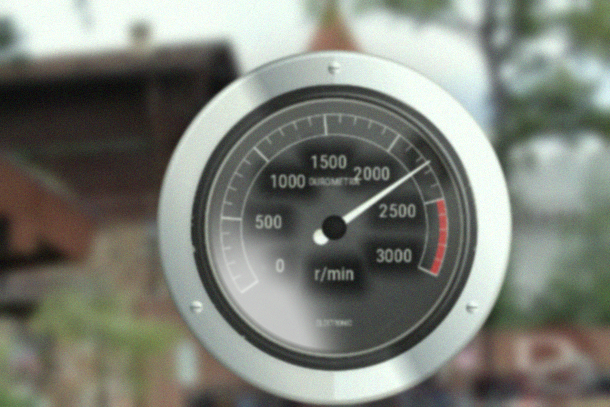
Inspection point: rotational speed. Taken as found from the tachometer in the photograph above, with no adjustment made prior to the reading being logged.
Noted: 2250 rpm
